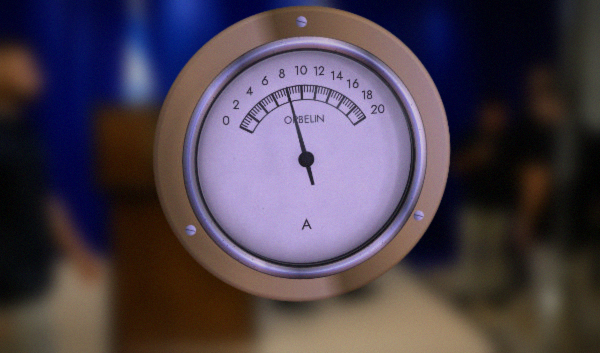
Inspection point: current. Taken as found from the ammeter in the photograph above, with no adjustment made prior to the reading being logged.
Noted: 8 A
